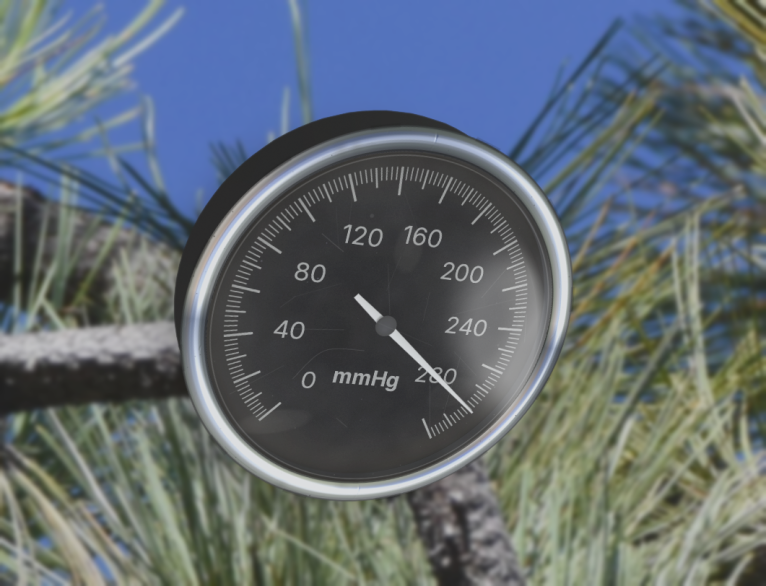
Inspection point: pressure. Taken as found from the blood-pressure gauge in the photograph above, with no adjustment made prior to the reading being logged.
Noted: 280 mmHg
